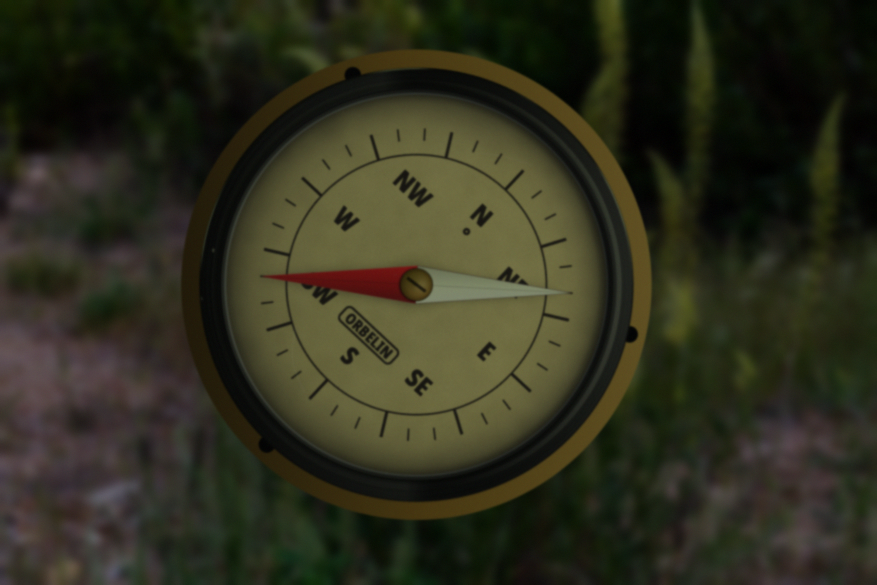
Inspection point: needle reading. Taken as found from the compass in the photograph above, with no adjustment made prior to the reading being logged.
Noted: 230 °
